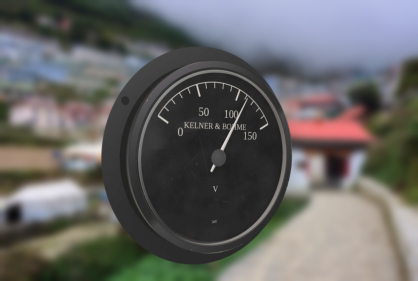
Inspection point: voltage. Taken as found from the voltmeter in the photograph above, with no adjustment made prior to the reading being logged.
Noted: 110 V
